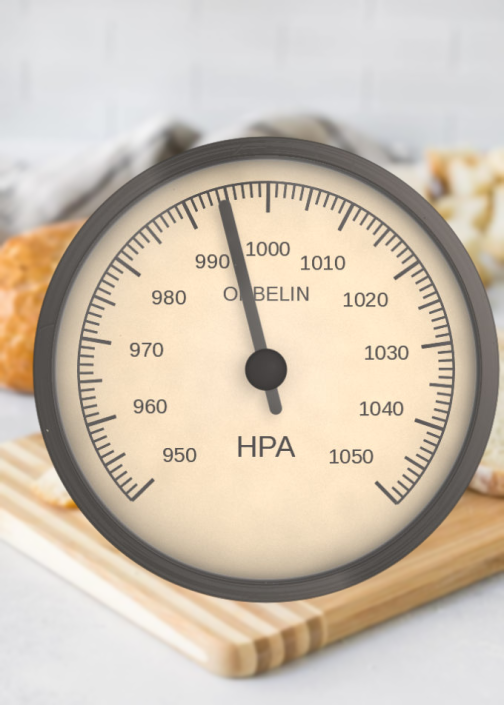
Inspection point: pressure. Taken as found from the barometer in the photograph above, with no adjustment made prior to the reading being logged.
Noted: 994.5 hPa
